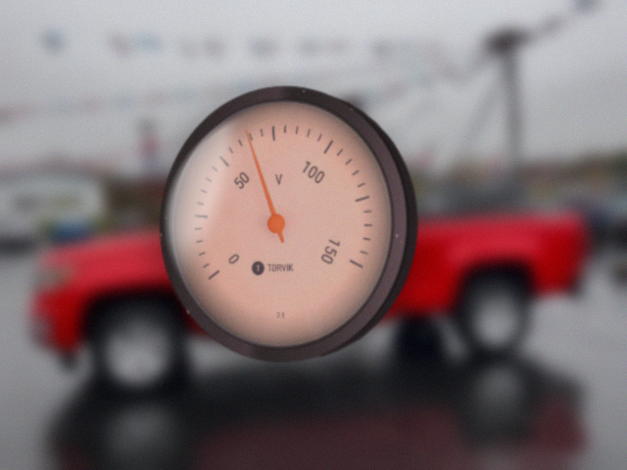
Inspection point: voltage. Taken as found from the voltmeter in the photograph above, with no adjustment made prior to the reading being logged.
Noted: 65 V
